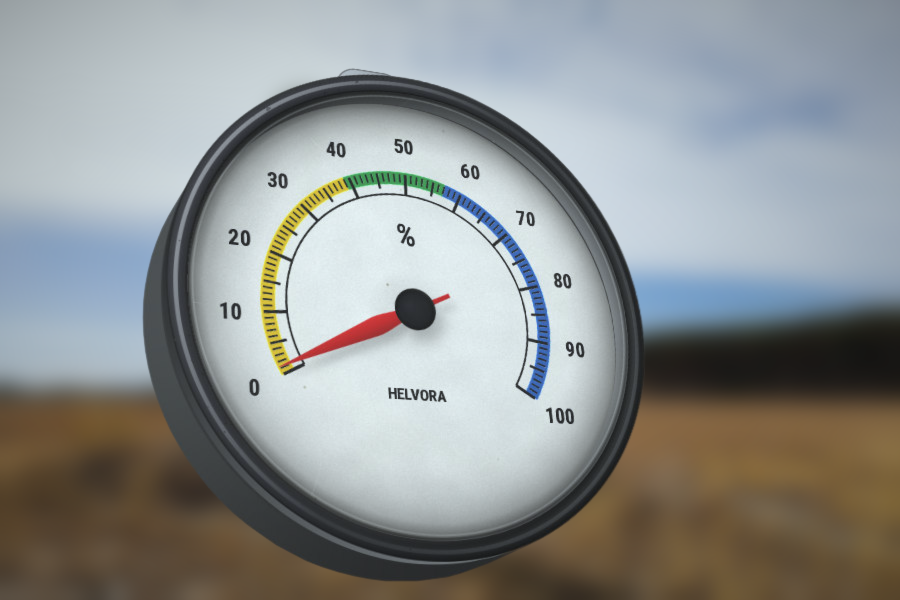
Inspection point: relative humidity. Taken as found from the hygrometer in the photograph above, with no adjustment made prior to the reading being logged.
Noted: 1 %
